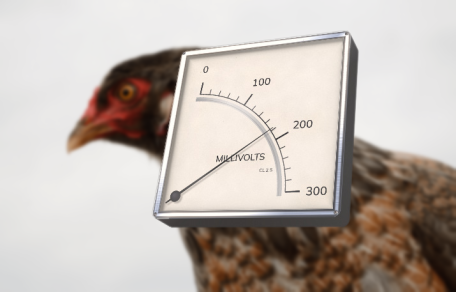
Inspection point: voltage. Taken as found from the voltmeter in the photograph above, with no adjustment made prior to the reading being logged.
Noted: 180 mV
